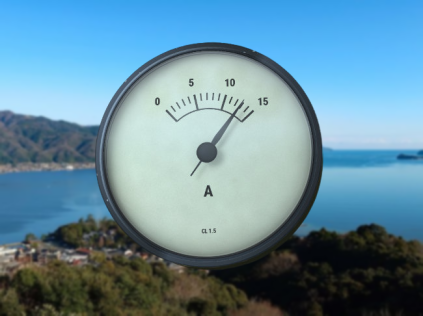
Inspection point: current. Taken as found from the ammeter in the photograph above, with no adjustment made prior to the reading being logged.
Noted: 13 A
